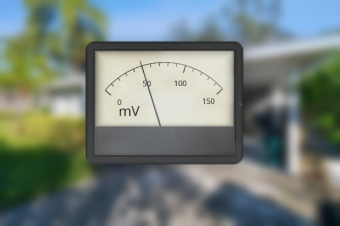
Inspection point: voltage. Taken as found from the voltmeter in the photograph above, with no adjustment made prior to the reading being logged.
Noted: 50 mV
